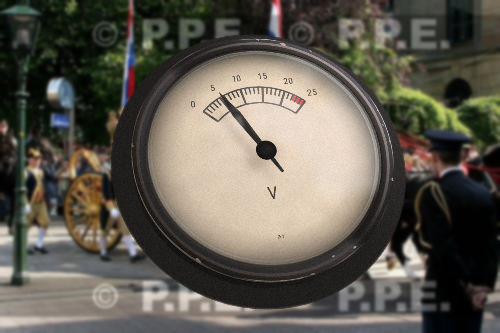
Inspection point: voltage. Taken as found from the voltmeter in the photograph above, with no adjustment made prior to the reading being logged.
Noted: 5 V
